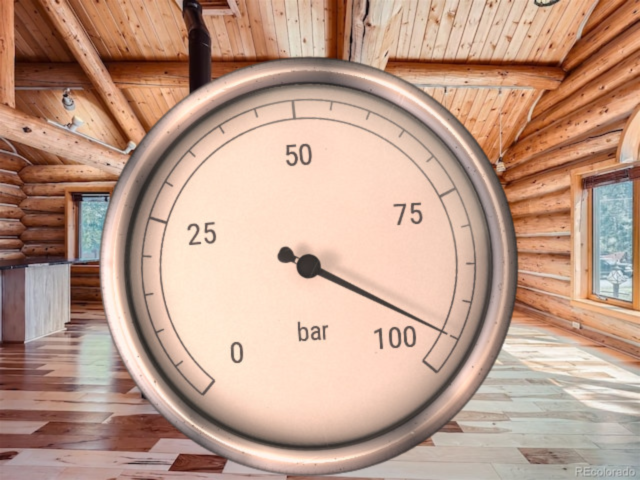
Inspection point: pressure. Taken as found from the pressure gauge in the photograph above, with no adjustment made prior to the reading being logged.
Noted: 95 bar
